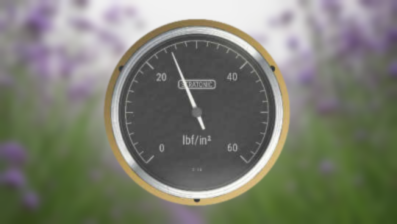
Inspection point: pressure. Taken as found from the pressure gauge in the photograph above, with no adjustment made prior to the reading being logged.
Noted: 25 psi
